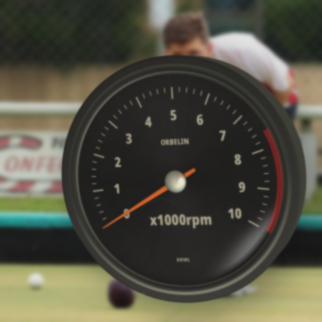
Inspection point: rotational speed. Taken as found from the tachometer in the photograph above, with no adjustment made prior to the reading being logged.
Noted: 0 rpm
